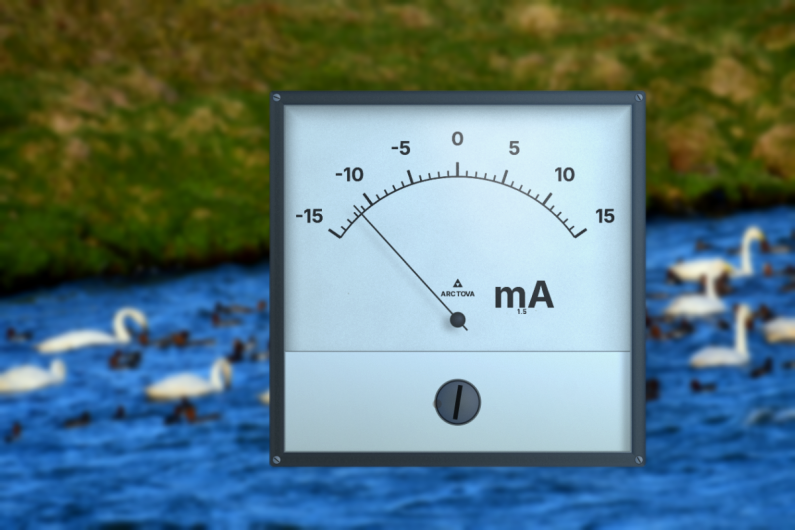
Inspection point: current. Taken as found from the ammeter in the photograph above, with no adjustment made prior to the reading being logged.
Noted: -11.5 mA
